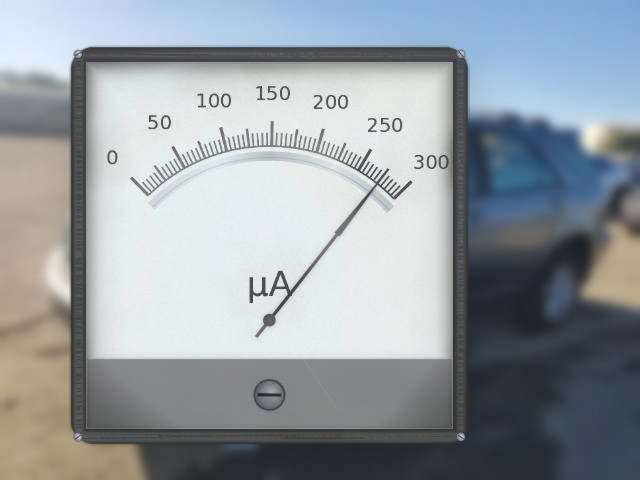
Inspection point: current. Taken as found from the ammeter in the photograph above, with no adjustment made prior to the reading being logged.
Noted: 275 µA
